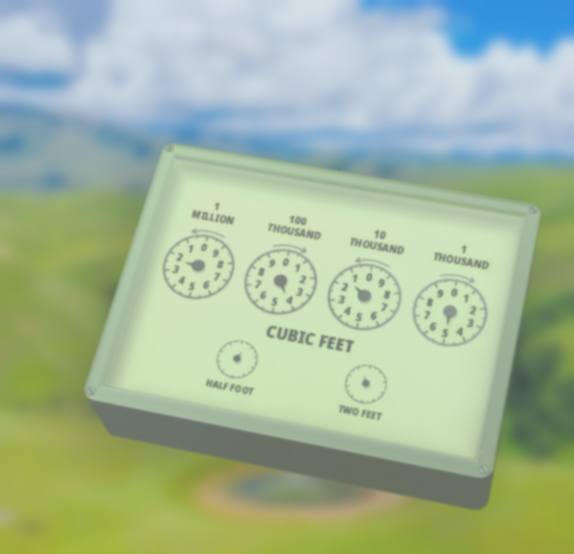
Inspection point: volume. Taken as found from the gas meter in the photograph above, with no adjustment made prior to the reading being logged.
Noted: 241500 ft³
